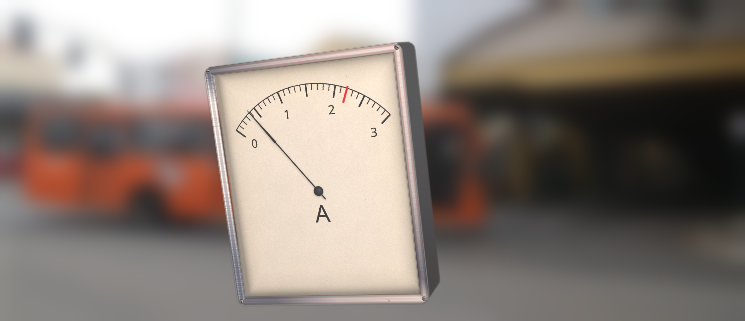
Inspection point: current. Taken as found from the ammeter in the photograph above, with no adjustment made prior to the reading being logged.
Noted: 0.4 A
